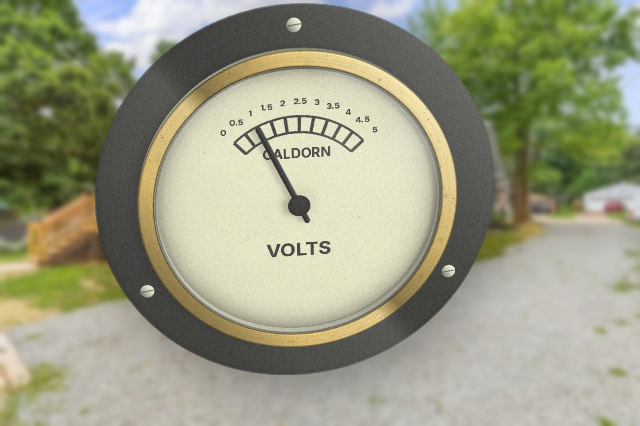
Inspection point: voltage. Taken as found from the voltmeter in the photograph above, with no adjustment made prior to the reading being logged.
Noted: 1 V
